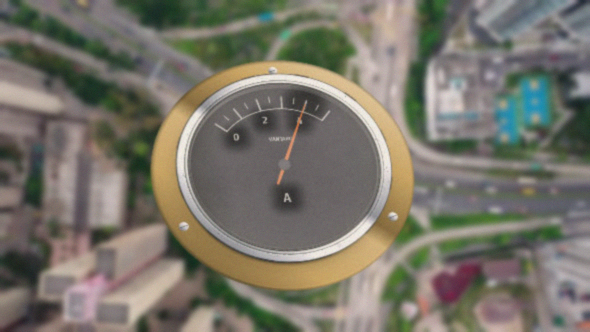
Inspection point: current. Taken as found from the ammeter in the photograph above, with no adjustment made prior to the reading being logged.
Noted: 4 A
